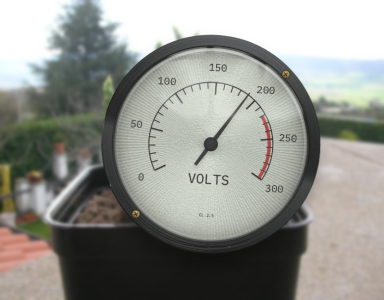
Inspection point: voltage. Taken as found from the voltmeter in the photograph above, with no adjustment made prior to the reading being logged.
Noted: 190 V
